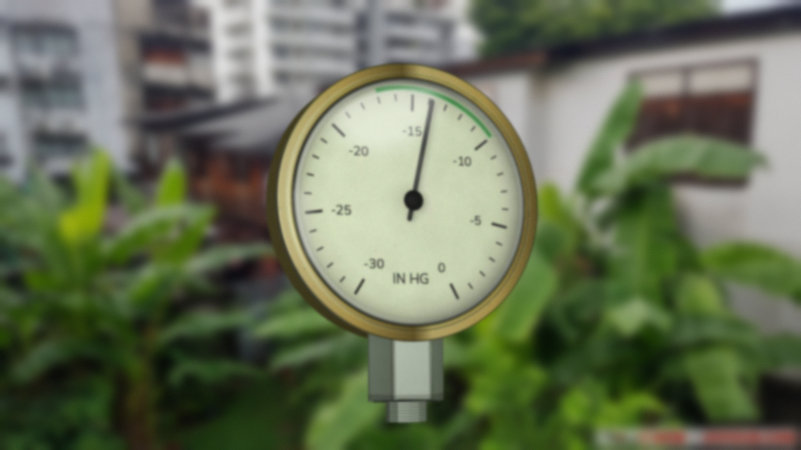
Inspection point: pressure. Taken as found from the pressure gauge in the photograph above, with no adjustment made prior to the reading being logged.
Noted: -14 inHg
